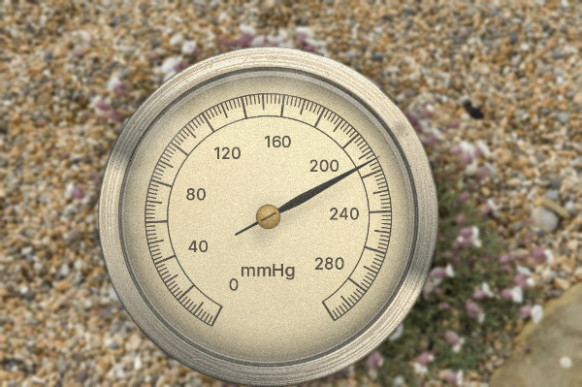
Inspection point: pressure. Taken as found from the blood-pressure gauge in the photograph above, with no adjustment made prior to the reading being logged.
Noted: 214 mmHg
